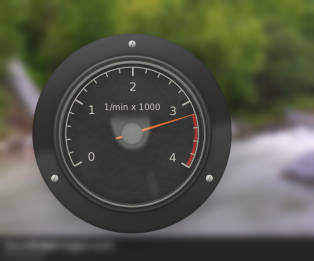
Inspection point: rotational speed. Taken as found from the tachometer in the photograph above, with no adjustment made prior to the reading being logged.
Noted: 3200 rpm
